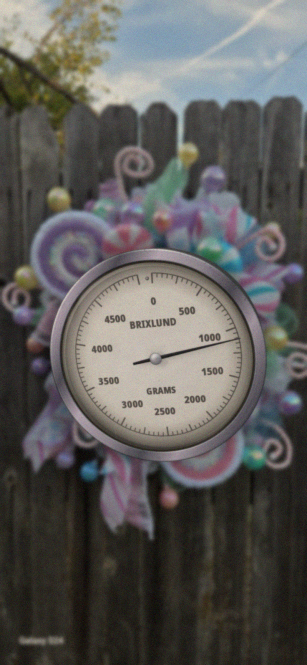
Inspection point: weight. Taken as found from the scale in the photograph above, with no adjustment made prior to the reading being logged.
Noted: 1100 g
